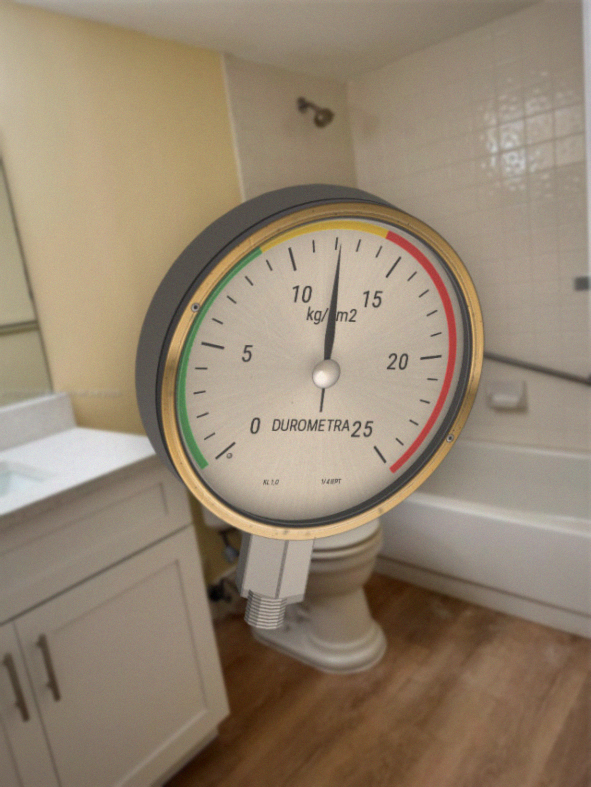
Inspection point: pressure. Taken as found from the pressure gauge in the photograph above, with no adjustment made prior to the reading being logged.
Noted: 12 kg/cm²
